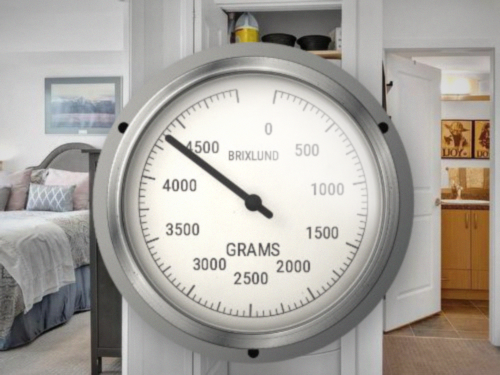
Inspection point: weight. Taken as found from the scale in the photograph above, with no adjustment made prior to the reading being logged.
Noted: 4350 g
